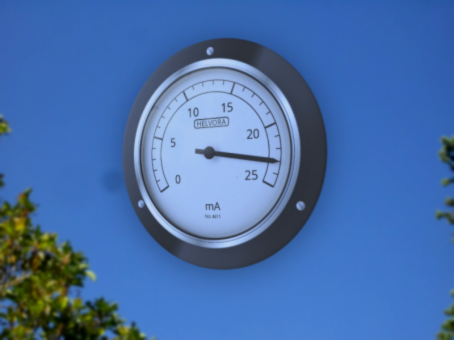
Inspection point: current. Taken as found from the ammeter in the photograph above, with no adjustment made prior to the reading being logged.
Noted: 23 mA
